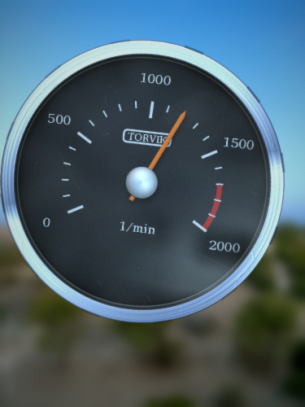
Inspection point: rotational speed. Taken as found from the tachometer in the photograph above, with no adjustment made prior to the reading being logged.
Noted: 1200 rpm
